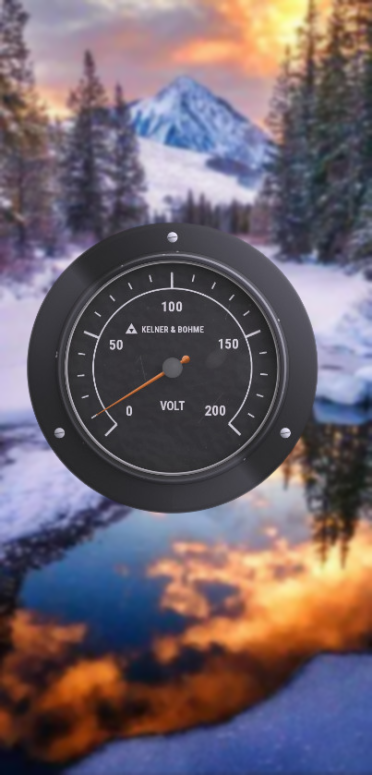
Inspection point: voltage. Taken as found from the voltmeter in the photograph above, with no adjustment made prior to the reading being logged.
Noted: 10 V
